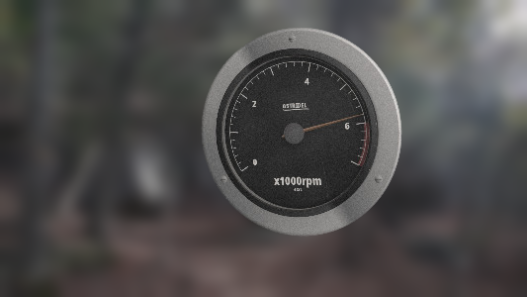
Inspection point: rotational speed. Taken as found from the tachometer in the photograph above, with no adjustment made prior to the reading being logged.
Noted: 5800 rpm
